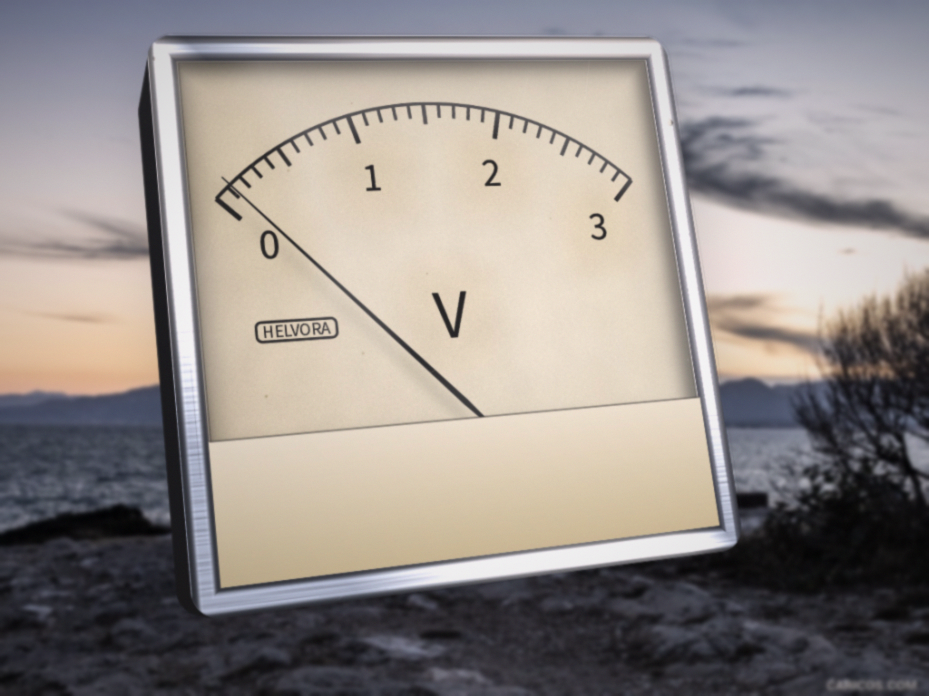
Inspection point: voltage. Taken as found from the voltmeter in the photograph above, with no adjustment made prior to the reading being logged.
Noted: 0.1 V
